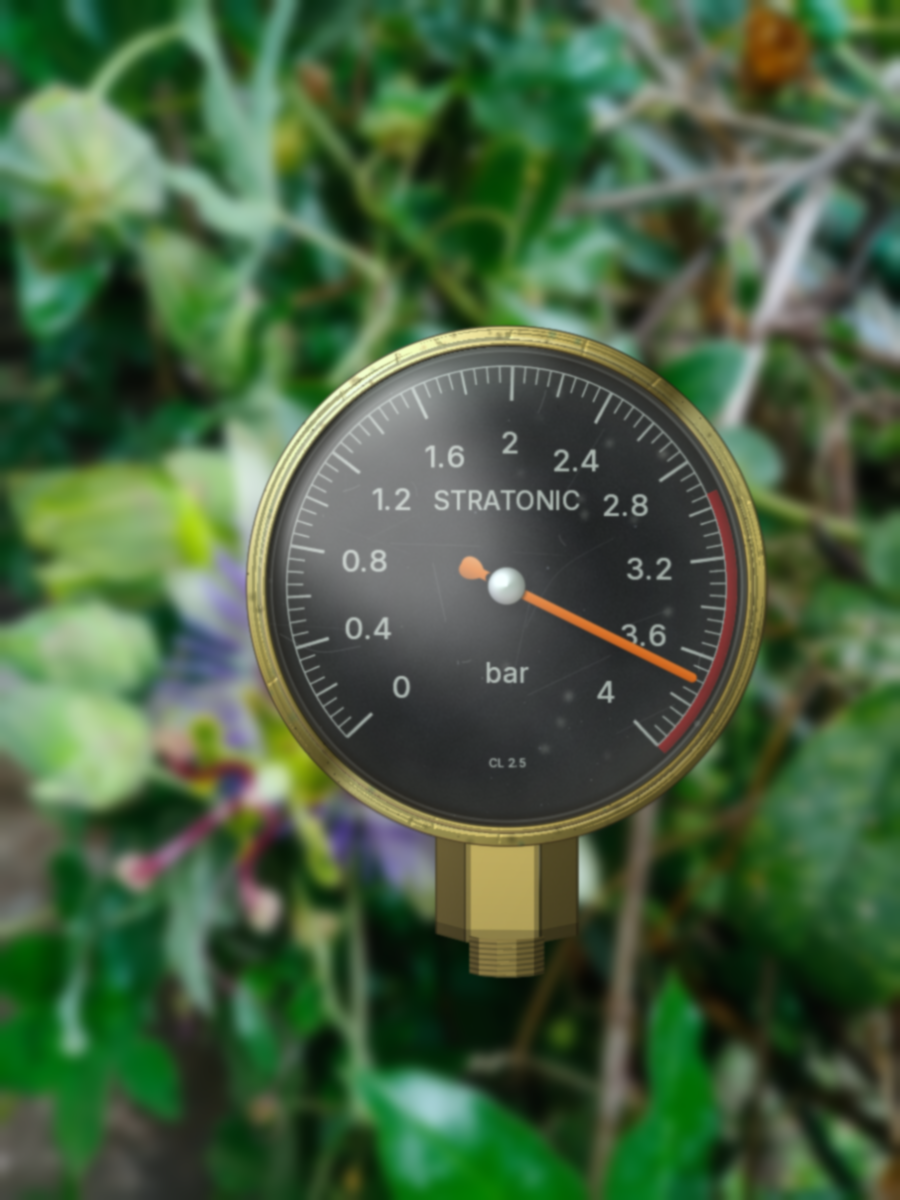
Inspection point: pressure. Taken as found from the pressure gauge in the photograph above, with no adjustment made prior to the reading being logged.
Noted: 3.7 bar
